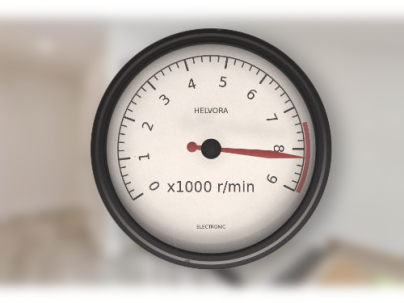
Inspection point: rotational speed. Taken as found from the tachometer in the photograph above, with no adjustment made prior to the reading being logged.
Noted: 8200 rpm
